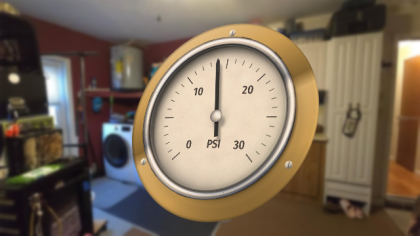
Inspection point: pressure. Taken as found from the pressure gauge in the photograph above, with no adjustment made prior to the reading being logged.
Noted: 14 psi
